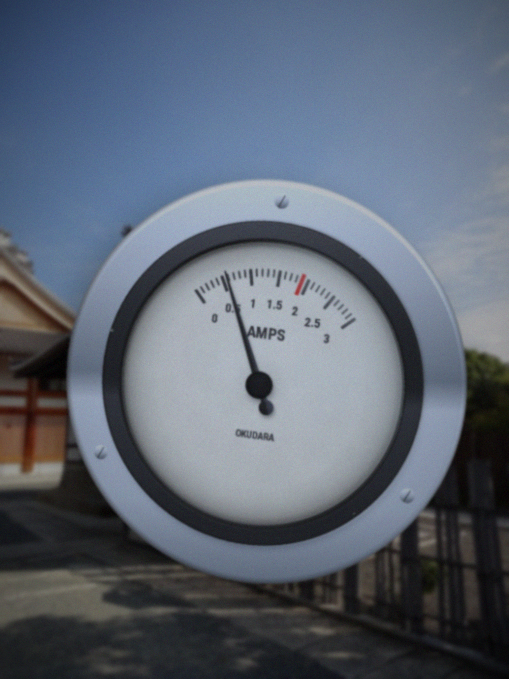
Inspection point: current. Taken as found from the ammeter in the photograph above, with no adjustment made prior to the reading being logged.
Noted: 0.6 A
